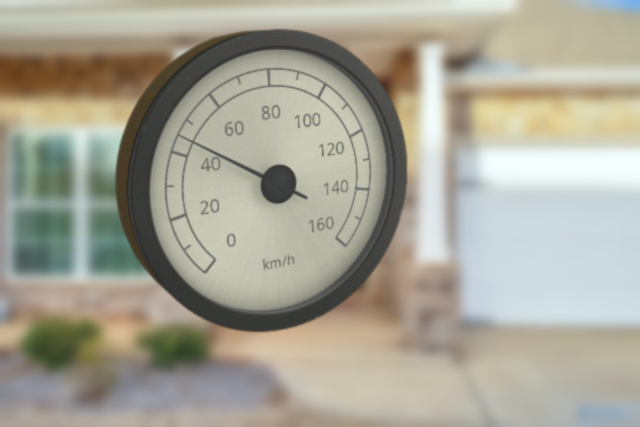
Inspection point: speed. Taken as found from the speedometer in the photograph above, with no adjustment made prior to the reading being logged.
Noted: 45 km/h
